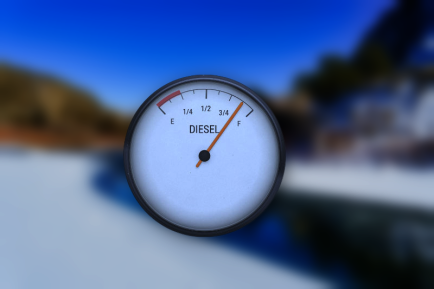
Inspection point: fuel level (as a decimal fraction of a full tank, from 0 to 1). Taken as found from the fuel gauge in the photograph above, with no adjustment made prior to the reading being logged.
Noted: 0.875
